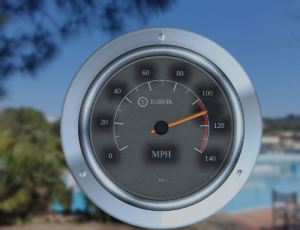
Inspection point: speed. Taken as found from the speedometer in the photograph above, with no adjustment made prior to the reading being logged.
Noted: 110 mph
